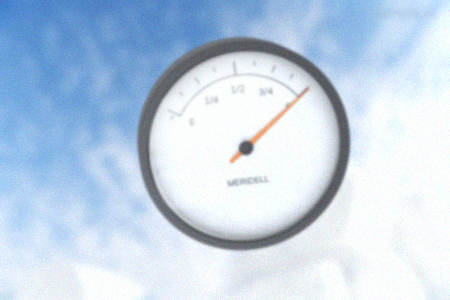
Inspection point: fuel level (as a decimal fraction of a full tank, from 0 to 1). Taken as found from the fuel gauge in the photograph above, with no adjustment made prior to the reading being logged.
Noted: 1
